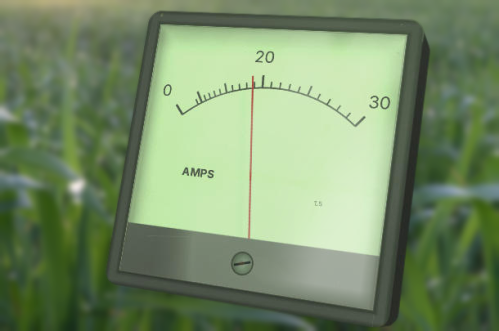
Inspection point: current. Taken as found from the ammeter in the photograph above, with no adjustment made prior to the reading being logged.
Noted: 19 A
